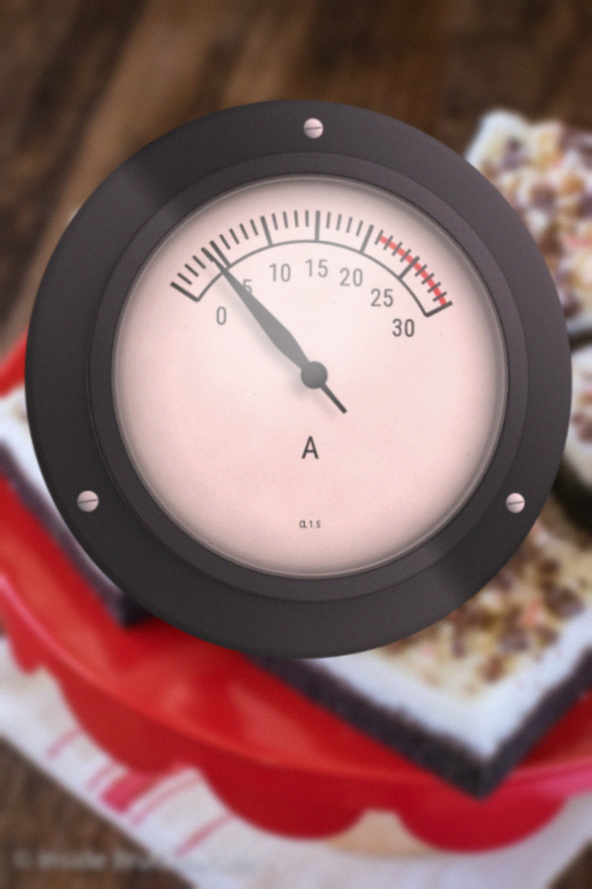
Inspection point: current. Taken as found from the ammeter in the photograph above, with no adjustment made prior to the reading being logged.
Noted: 4 A
